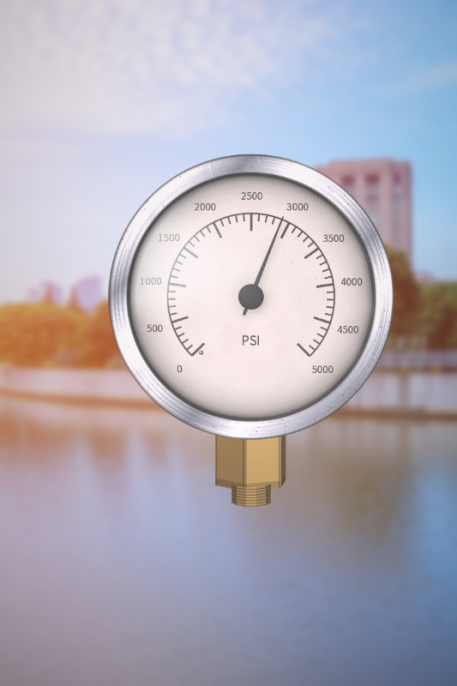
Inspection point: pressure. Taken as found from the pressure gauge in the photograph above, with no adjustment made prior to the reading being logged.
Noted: 2900 psi
